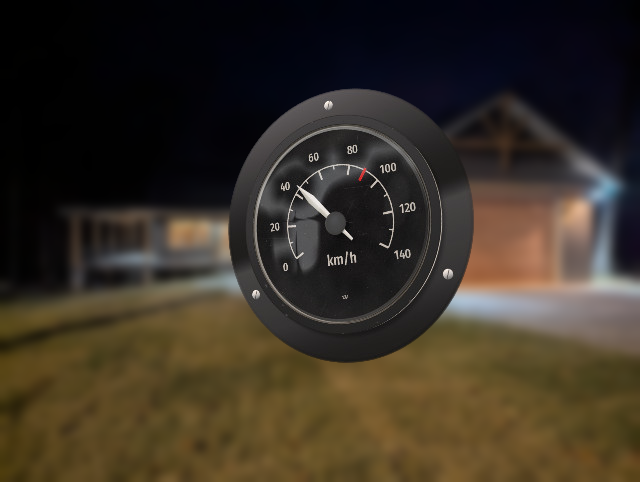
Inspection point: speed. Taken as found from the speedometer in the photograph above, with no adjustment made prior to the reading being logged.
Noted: 45 km/h
